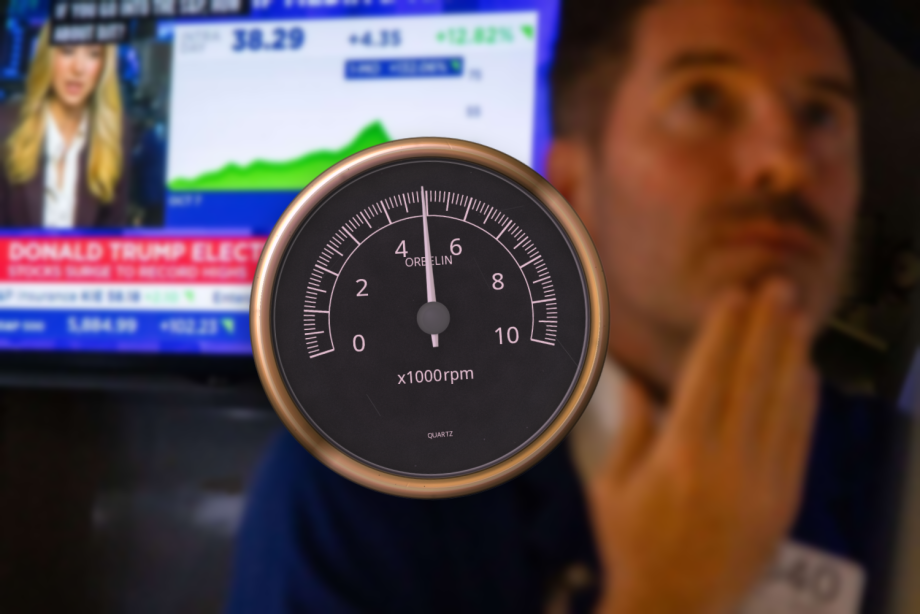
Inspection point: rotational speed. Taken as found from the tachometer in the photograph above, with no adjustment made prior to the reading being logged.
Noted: 4900 rpm
